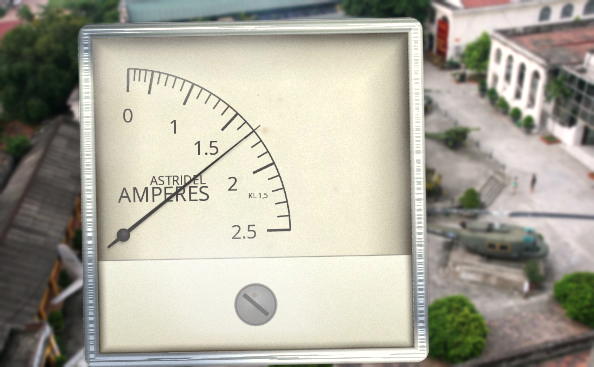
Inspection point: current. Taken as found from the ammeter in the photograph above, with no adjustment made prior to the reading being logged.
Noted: 1.7 A
